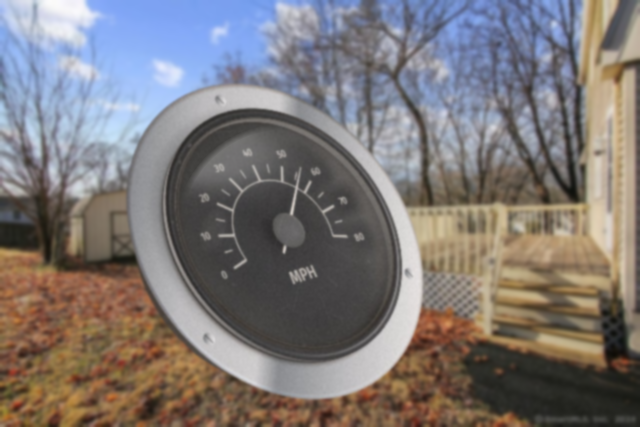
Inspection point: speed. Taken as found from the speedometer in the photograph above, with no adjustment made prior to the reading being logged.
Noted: 55 mph
